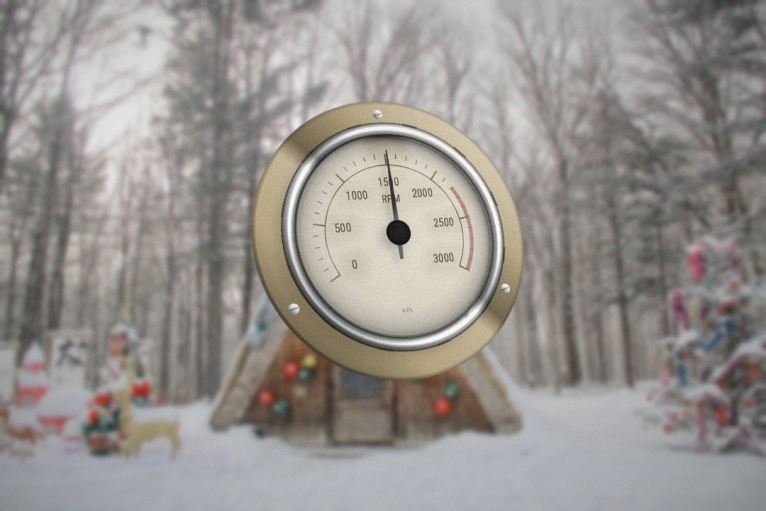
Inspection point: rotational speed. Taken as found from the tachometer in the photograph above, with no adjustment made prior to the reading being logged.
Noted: 1500 rpm
